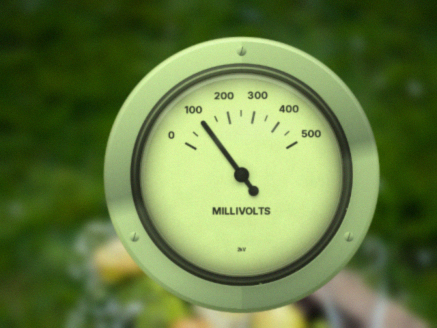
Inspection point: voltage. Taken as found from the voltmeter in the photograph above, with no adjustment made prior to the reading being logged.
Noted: 100 mV
